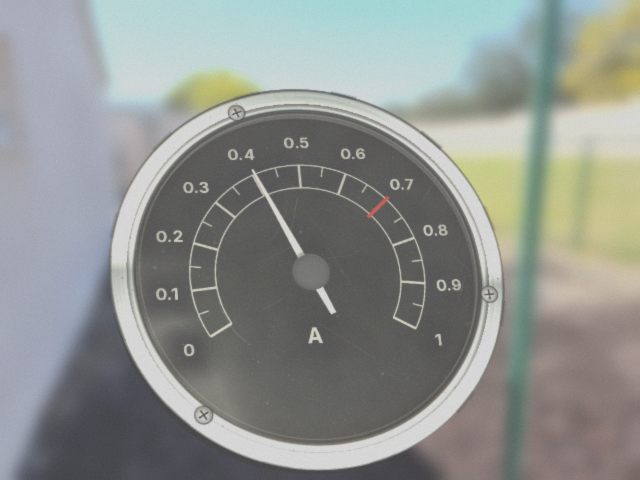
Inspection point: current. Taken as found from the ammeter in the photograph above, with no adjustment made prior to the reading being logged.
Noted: 0.4 A
